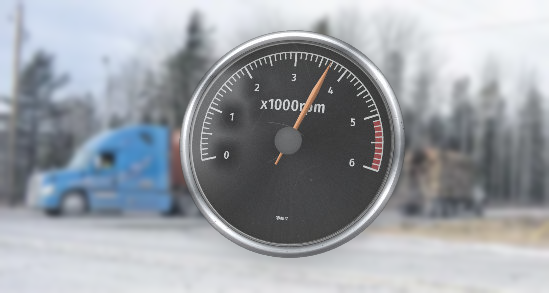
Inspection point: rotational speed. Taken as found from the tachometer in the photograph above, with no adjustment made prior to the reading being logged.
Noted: 3700 rpm
